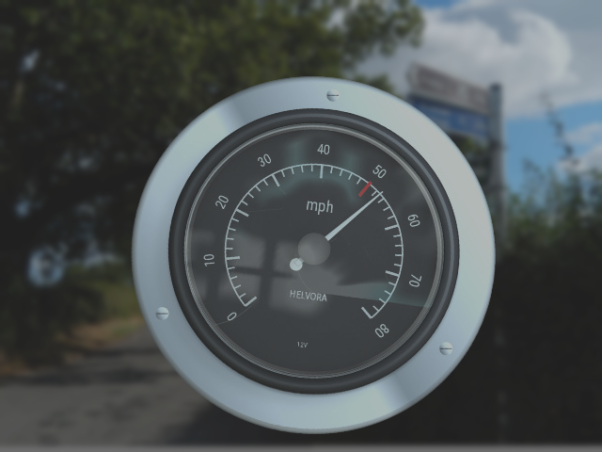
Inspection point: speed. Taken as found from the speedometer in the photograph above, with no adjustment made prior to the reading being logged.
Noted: 53 mph
